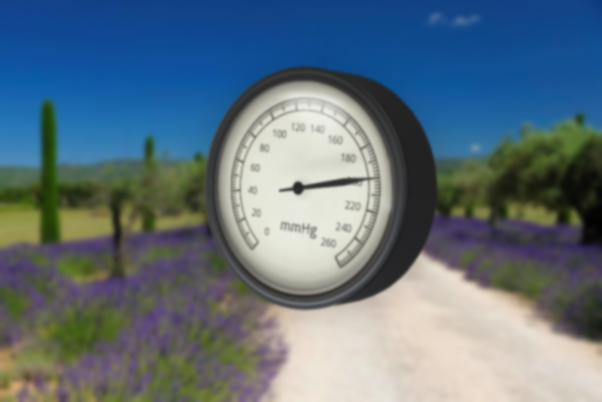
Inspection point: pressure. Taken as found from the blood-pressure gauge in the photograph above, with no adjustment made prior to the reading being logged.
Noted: 200 mmHg
